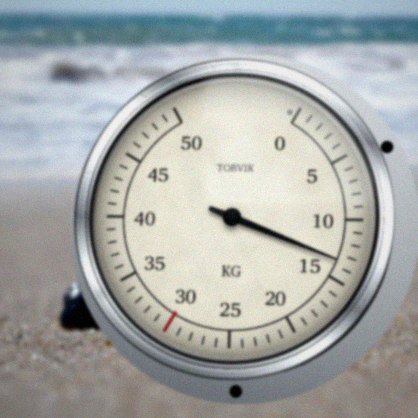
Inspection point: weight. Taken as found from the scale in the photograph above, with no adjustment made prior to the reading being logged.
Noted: 13.5 kg
